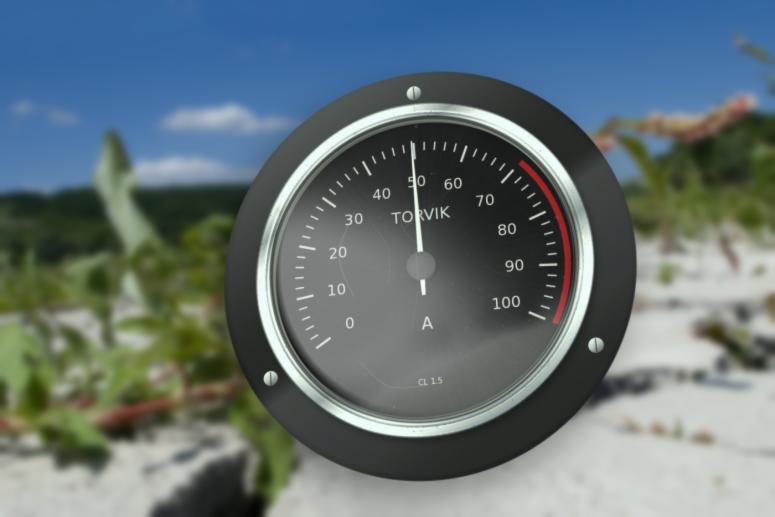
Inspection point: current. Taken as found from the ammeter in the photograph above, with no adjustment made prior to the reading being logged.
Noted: 50 A
